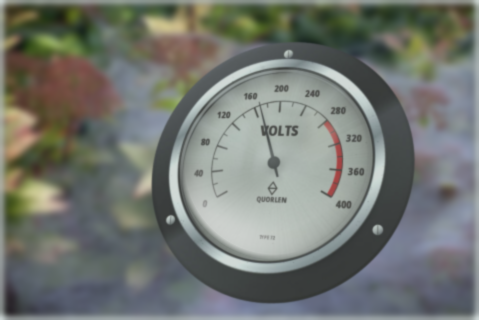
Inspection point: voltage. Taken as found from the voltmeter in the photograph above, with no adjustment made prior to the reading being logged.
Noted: 170 V
